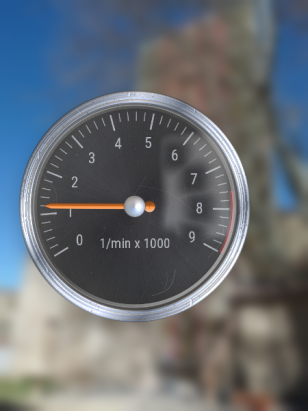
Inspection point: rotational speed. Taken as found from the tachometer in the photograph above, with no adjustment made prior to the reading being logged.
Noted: 1200 rpm
